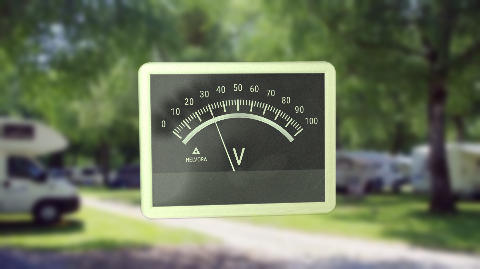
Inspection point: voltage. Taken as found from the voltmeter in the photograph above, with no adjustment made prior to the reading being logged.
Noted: 30 V
